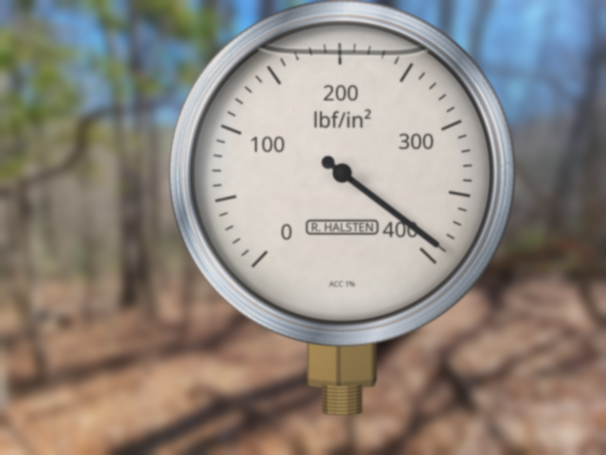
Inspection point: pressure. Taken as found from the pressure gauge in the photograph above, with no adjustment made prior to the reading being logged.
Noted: 390 psi
